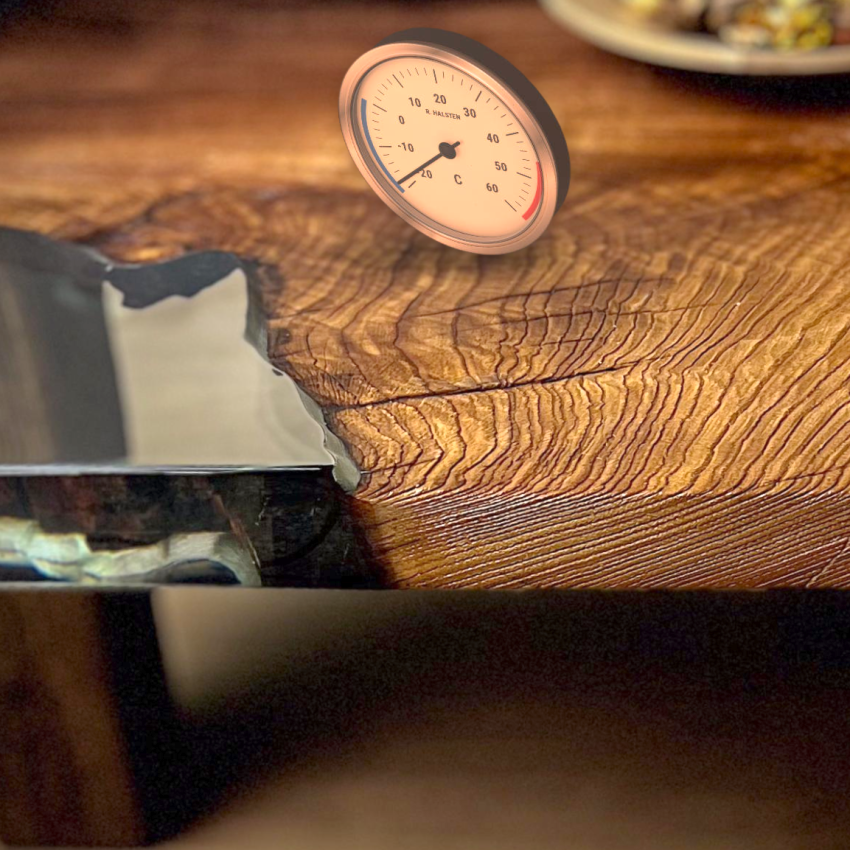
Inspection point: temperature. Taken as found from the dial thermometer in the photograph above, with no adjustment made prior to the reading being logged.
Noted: -18 °C
